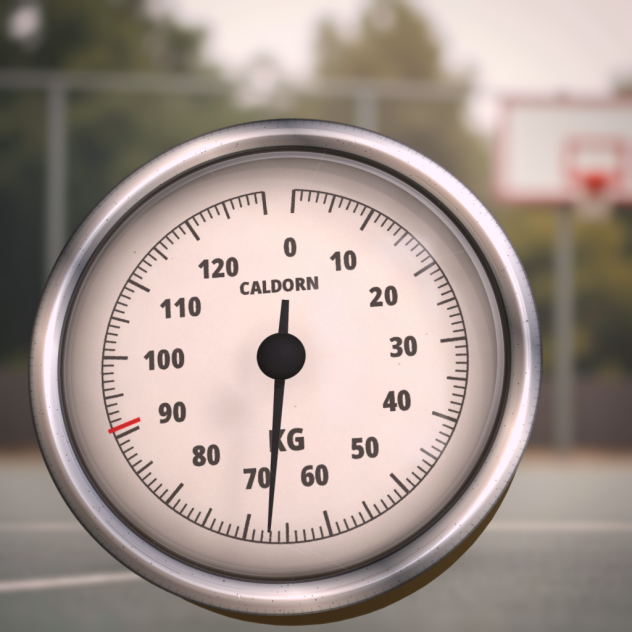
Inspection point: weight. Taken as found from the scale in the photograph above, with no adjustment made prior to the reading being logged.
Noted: 67 kg
